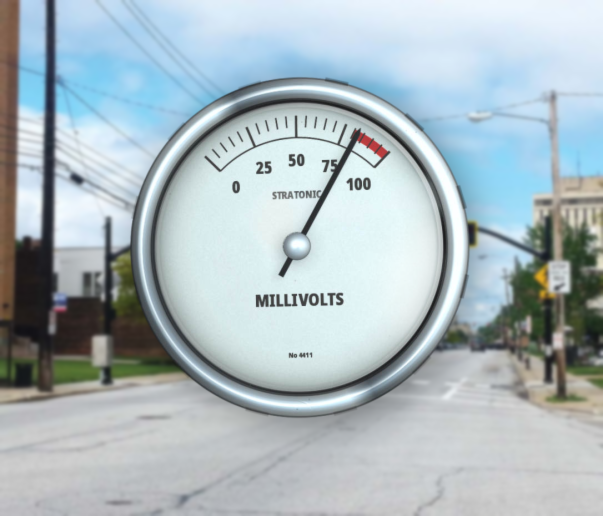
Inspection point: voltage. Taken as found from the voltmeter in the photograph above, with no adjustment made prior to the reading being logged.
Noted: 82.5 mV
